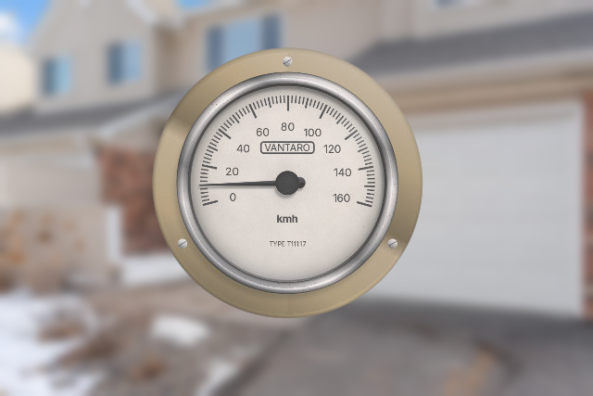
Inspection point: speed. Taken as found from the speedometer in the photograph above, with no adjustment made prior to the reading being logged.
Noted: 10 km/h
